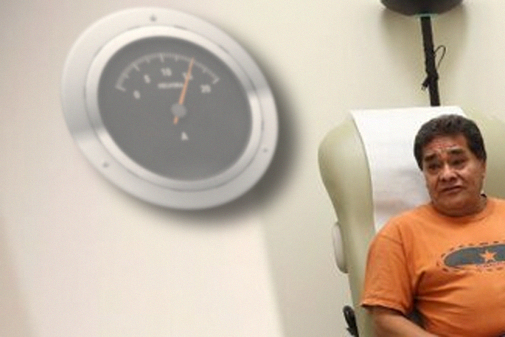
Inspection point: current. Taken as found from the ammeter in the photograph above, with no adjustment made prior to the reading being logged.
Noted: 15 A
